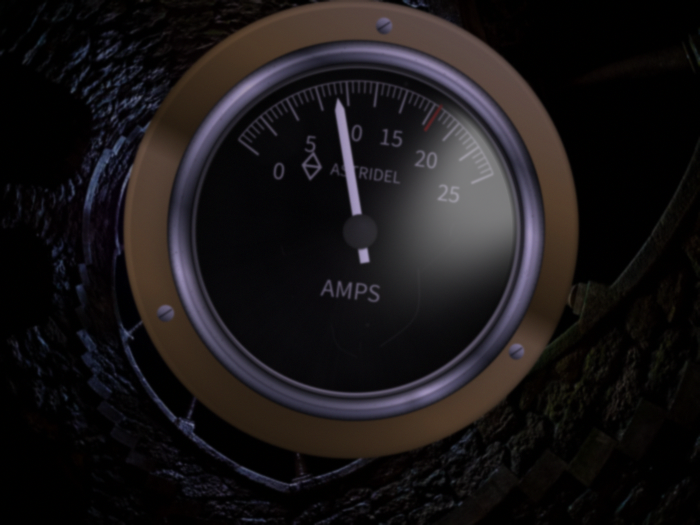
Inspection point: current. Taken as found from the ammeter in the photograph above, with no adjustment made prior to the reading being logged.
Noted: 9 A
